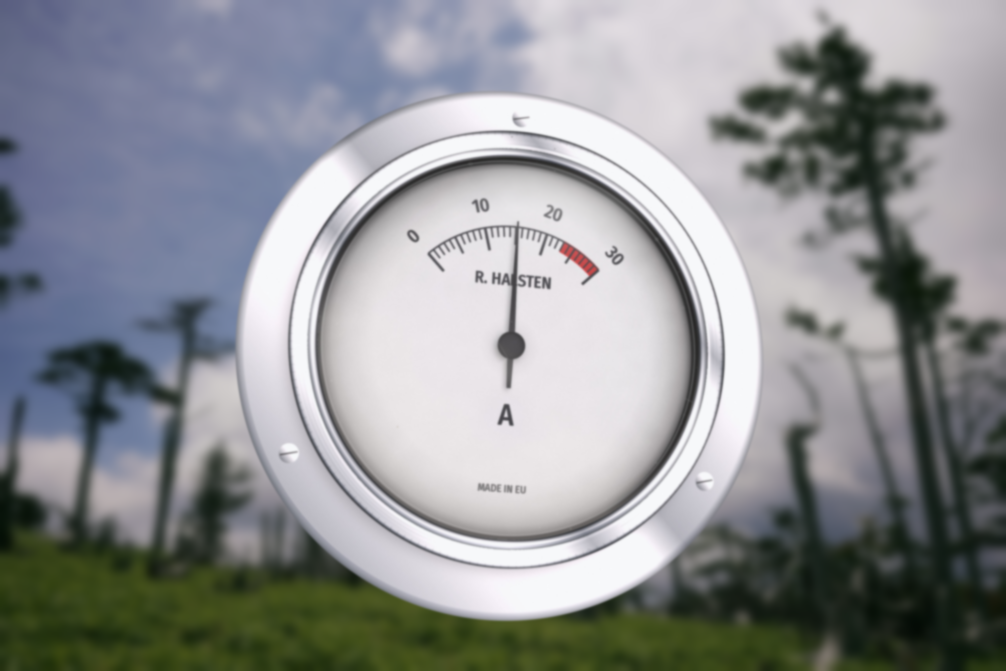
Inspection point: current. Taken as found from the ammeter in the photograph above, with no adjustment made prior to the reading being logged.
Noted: 15 A
